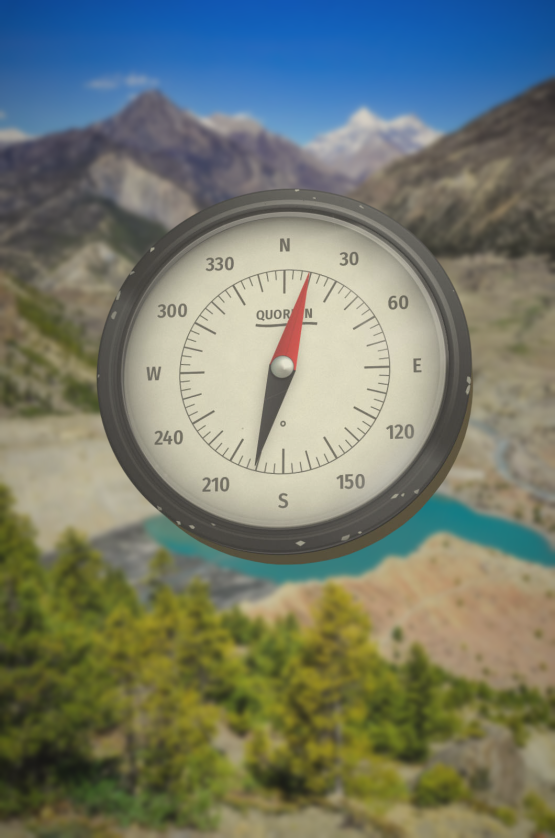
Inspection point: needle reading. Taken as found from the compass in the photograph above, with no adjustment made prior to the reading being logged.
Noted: 15 °
